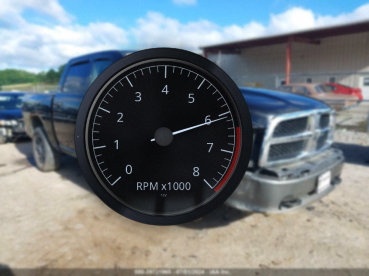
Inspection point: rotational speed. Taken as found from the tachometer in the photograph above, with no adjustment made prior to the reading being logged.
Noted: 6100 rpm
